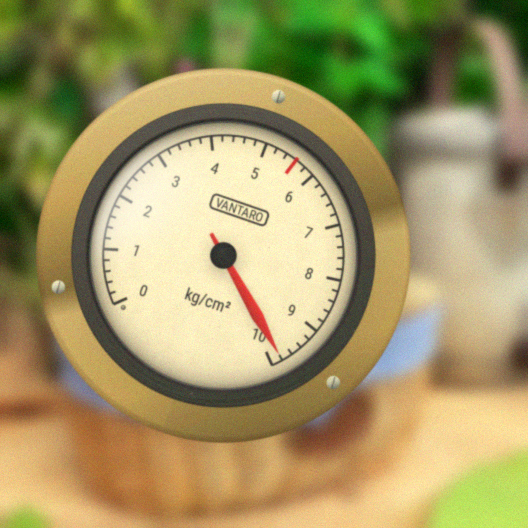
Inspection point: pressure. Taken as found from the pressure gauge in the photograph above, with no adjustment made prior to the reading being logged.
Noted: 9.8 kg/cm²
